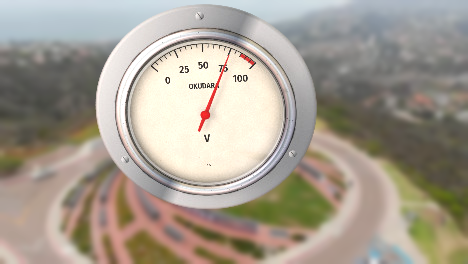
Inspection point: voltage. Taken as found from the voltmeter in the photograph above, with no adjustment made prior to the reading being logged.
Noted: 75 V
